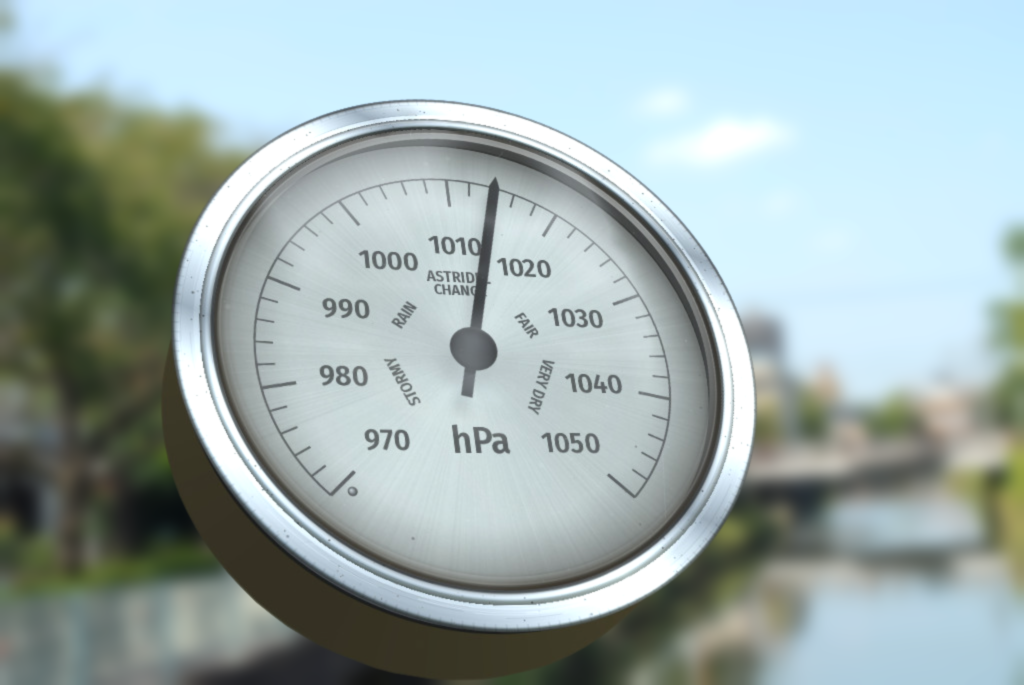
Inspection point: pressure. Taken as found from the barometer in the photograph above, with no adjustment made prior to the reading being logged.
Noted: 1014 hPa
